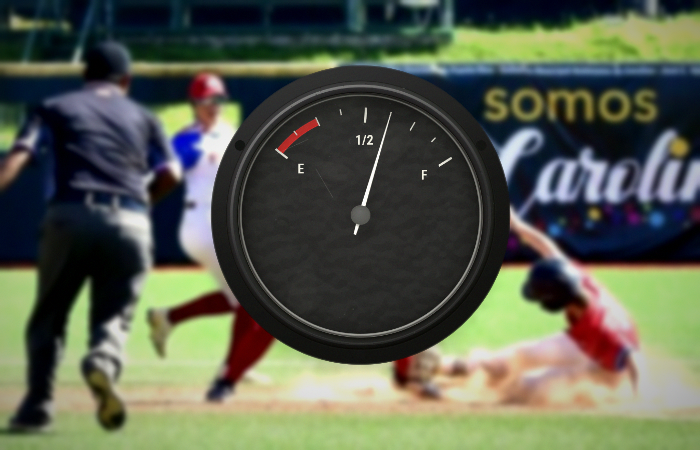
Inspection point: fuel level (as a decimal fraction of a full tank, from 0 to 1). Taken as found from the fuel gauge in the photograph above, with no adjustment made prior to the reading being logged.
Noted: 0.625
